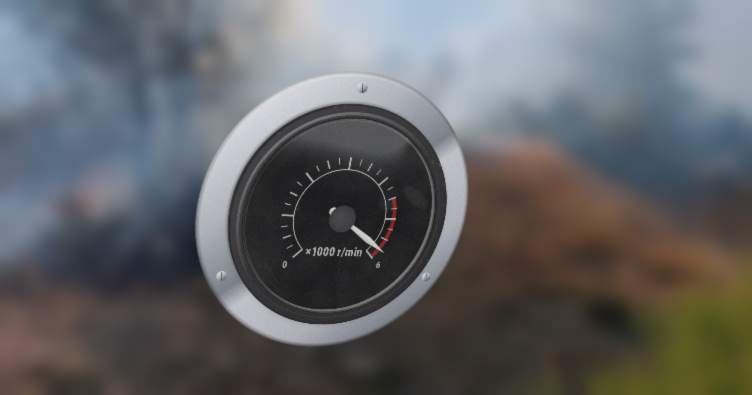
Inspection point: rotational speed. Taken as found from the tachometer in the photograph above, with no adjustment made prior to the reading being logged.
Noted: 5750 rpm
